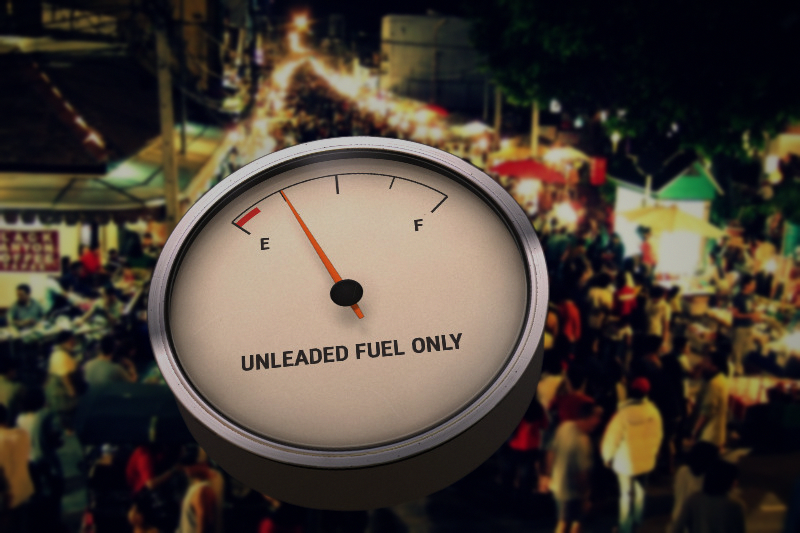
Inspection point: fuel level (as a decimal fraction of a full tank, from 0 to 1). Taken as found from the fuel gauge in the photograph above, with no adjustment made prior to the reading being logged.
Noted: 0.25
